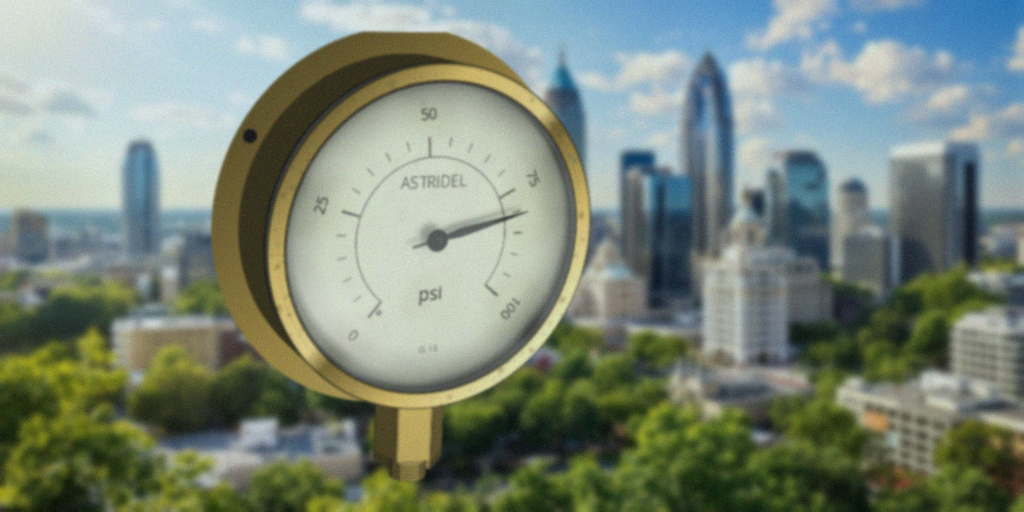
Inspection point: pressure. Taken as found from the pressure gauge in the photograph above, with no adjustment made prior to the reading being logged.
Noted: 80 psi
